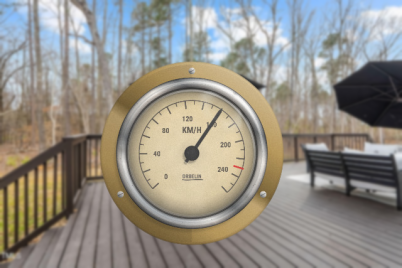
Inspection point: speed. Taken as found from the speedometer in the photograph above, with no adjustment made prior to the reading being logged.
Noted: 160 km/h
